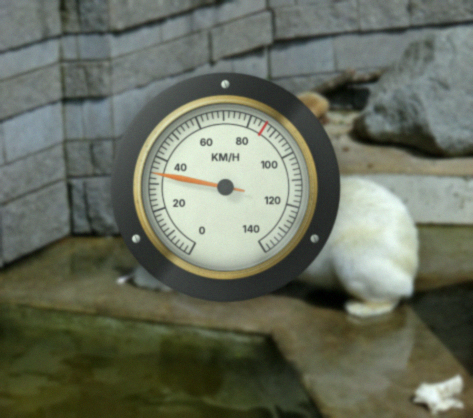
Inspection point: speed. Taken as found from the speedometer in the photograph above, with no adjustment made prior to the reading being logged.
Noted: 34 km/h
